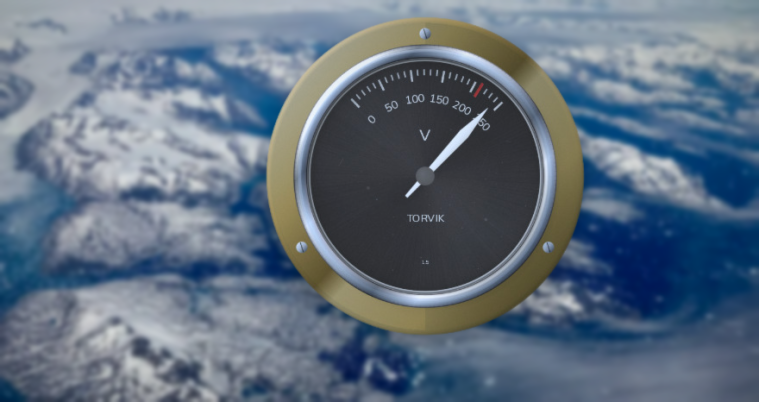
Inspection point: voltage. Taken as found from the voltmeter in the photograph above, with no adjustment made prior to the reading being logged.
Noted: 240 V
